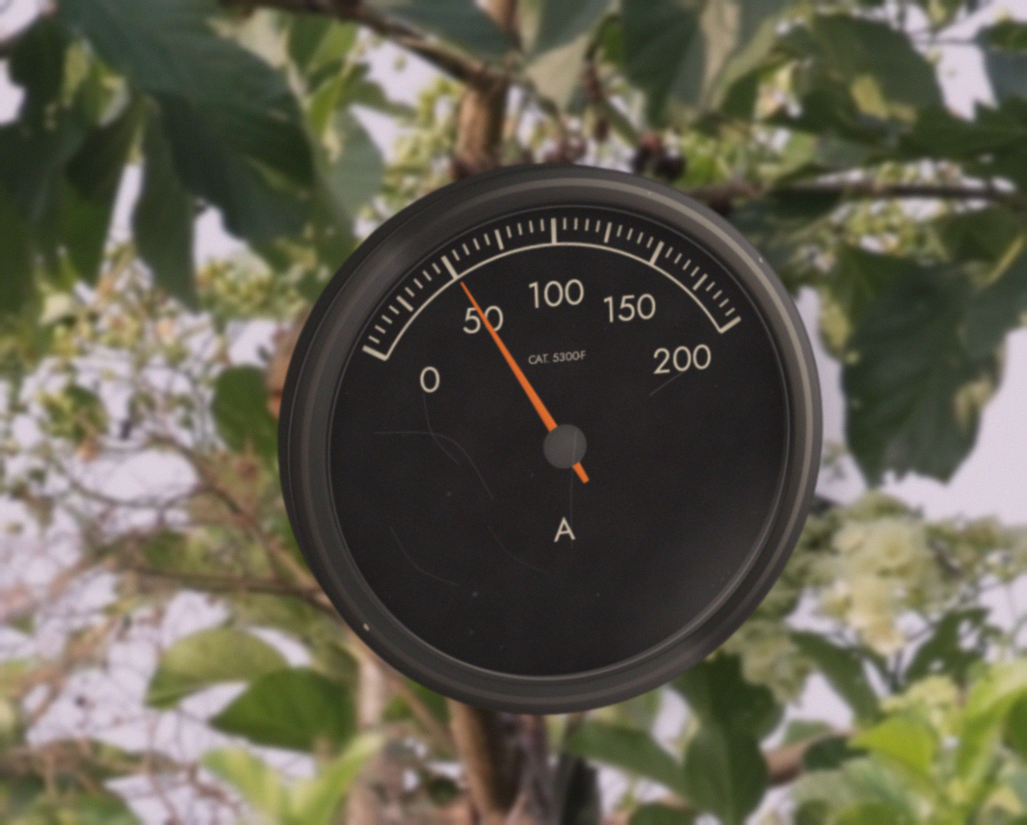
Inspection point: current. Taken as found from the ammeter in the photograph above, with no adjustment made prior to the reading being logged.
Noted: 50 A
